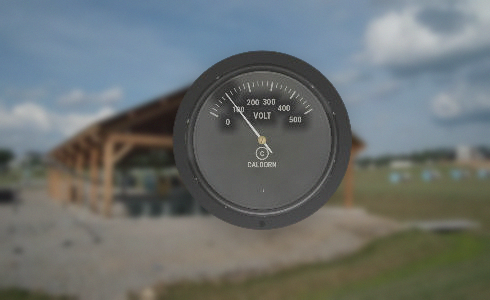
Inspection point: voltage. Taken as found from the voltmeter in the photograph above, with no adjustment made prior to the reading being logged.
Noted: 100 V
